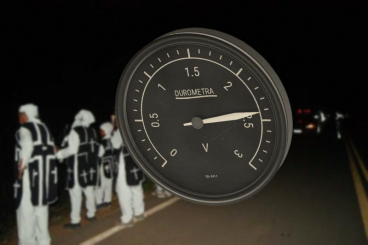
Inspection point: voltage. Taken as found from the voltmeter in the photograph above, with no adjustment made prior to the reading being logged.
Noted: 2.4 V
